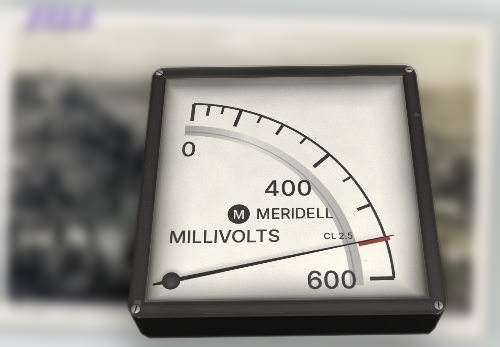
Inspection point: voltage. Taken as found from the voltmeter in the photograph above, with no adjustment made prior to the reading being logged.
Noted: 550 mV
